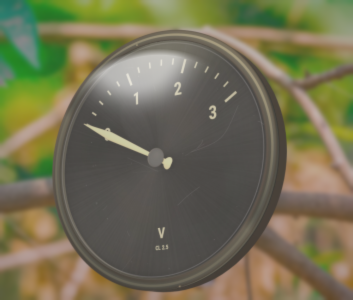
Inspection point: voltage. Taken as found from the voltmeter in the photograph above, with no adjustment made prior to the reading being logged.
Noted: 0 V
